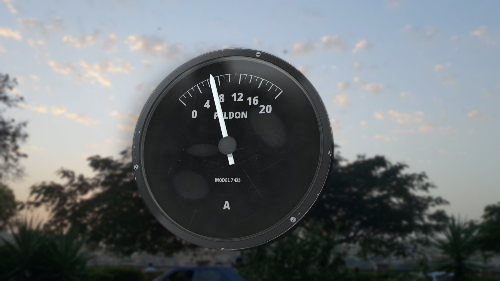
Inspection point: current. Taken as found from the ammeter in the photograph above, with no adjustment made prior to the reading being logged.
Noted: 7 A
